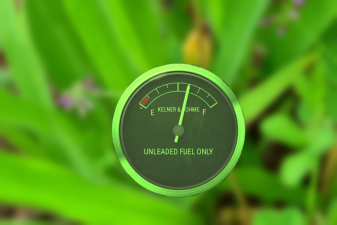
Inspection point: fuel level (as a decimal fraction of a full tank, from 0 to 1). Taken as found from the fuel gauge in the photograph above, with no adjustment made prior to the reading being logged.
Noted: 0.625
